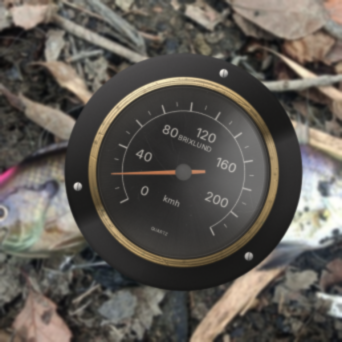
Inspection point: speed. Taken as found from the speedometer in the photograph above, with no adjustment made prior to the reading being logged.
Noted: 20 km/h
